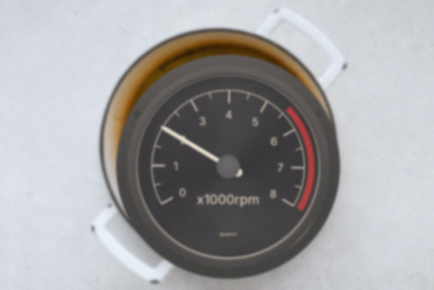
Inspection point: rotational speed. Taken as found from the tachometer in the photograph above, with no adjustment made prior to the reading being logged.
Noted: 2000 rpm
